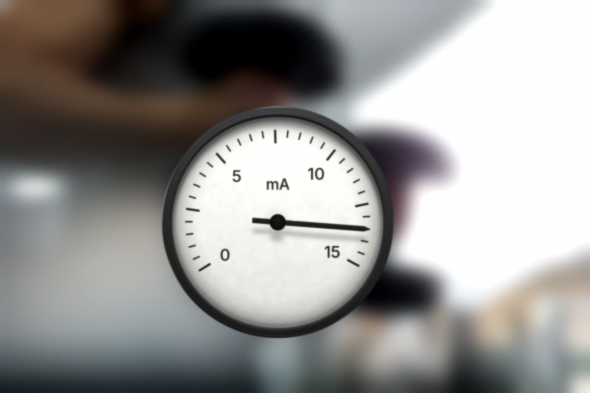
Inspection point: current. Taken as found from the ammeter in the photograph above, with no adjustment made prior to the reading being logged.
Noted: 13.5 mA
